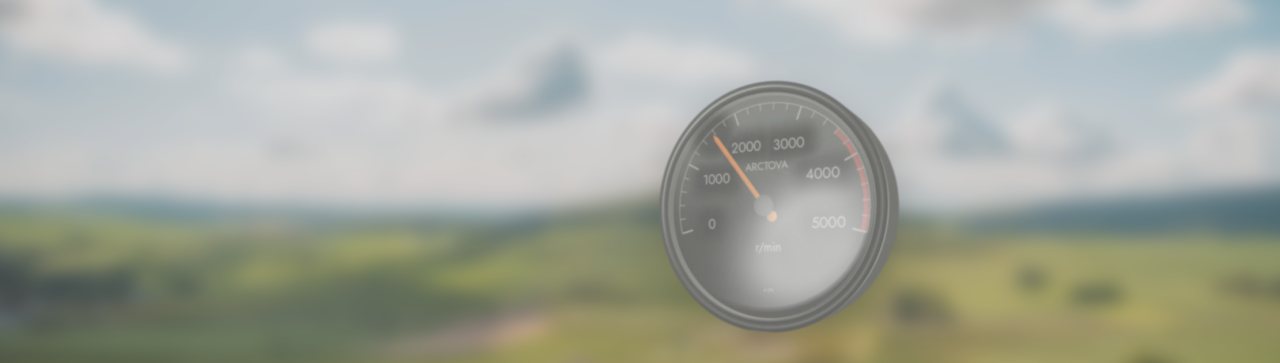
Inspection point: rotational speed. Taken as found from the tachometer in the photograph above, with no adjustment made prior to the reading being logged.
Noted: 1600 rpm
